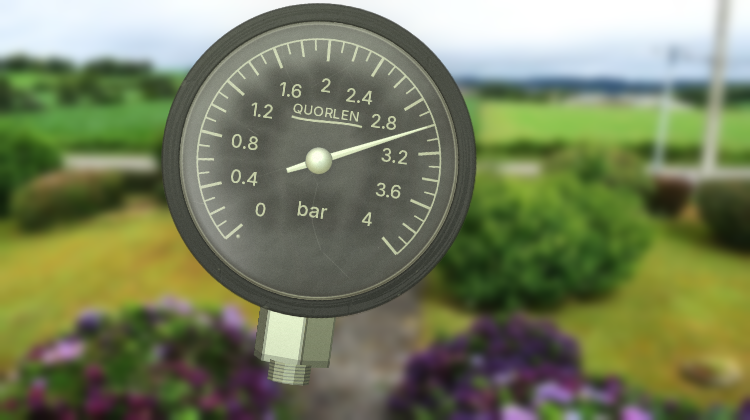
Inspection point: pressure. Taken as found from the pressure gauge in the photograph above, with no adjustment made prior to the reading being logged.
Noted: 3 bar
